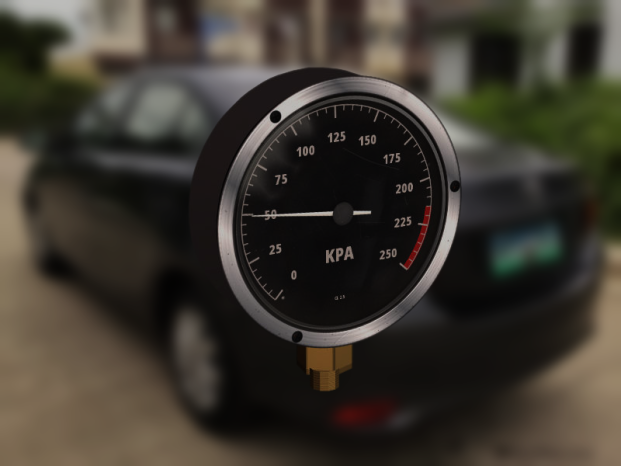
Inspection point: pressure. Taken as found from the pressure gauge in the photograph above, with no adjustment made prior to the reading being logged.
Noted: 50 kPa
